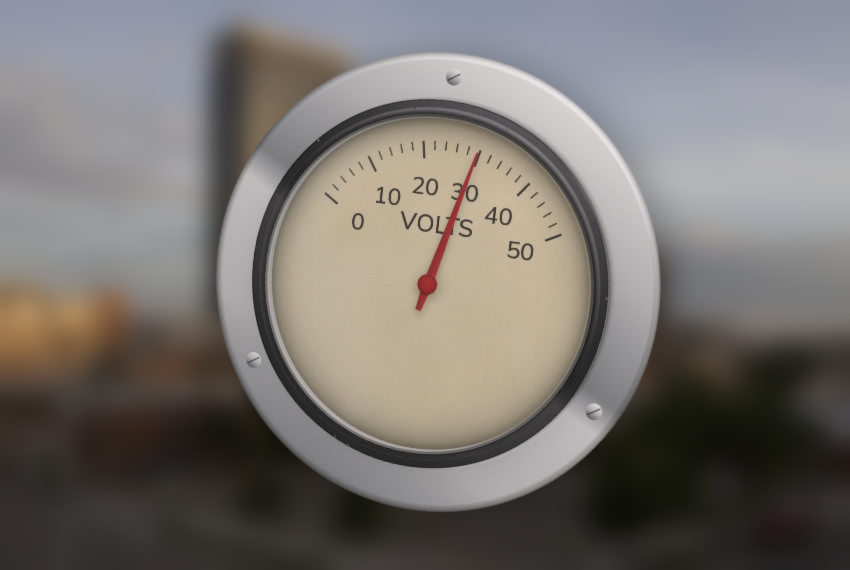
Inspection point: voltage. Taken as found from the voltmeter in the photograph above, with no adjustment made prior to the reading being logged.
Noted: 30 V
